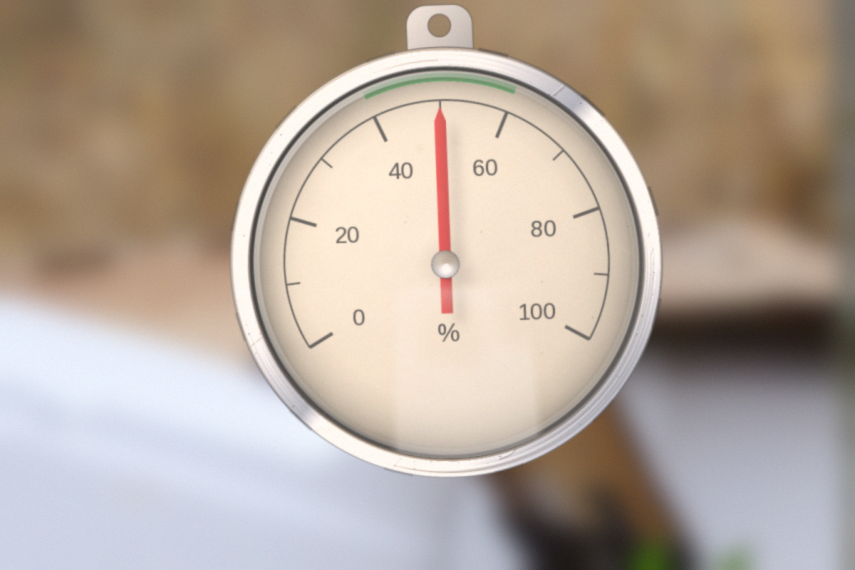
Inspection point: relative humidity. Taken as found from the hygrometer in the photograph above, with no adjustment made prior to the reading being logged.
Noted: 50 %
